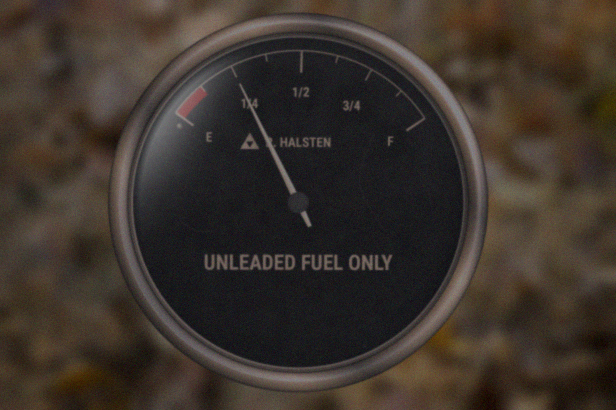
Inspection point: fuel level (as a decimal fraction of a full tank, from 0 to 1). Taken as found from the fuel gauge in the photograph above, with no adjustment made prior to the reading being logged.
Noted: 0.25
